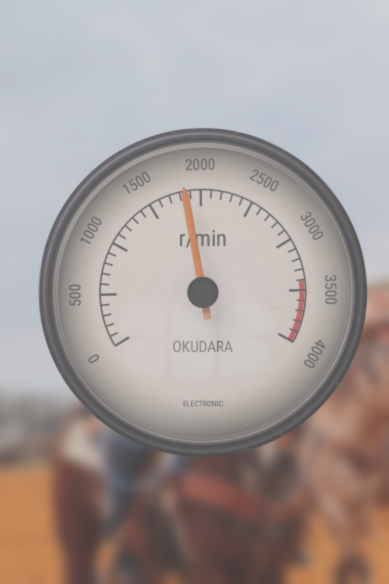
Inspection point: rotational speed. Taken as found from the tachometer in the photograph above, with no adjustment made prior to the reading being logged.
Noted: 1850 rpm
